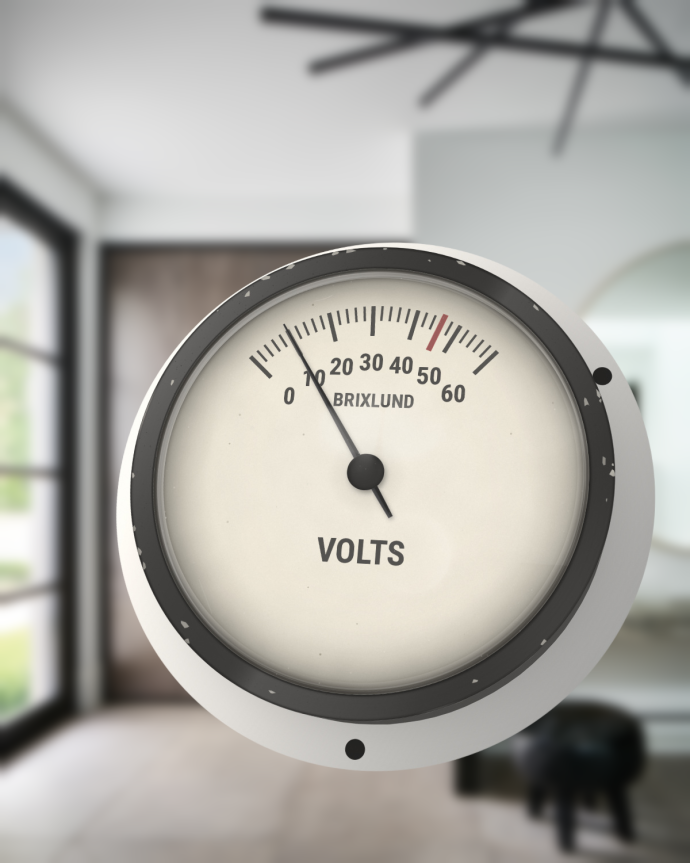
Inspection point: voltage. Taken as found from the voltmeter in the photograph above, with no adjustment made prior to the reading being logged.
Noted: 10 V
